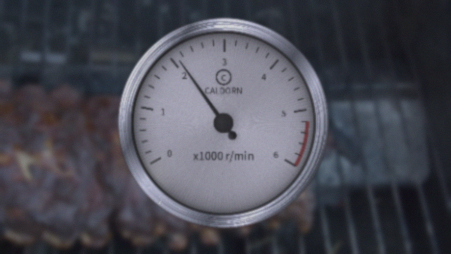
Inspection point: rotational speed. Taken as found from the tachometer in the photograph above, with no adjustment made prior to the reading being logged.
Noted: 2100 rpm
